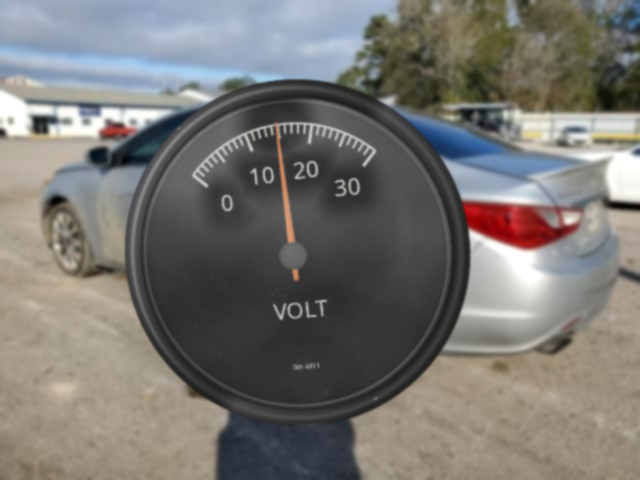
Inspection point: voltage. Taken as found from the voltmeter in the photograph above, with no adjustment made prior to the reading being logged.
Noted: 15 V
